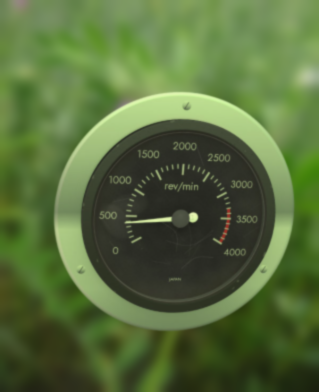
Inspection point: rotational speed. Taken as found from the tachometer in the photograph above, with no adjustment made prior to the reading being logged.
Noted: 400 rpm
